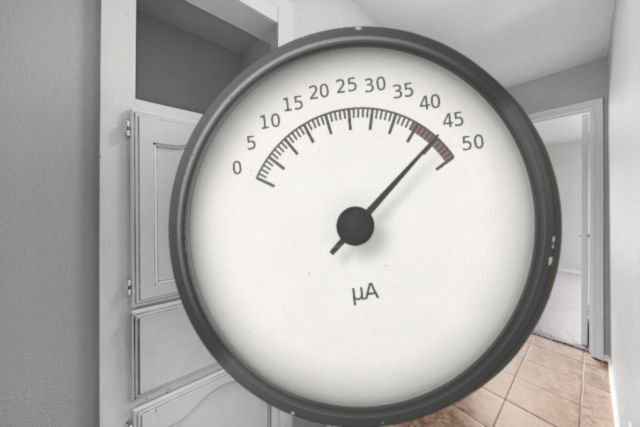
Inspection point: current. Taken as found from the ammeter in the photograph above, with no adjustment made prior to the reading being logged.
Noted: 45 µA
